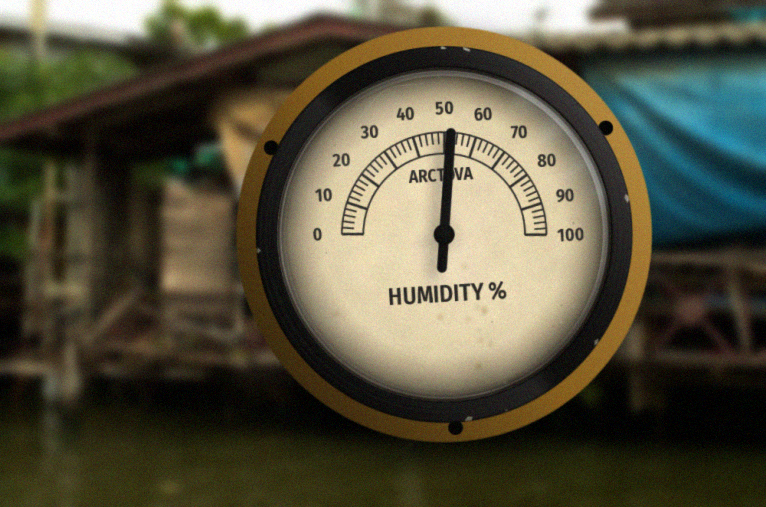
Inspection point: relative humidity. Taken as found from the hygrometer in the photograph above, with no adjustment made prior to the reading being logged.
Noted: 52 %
